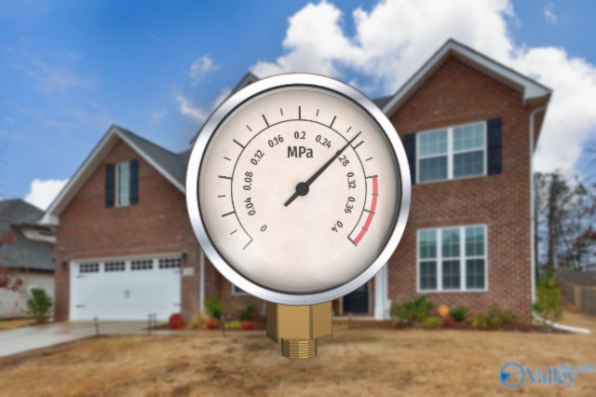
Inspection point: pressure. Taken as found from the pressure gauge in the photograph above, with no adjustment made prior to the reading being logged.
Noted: 0.27 MPa
